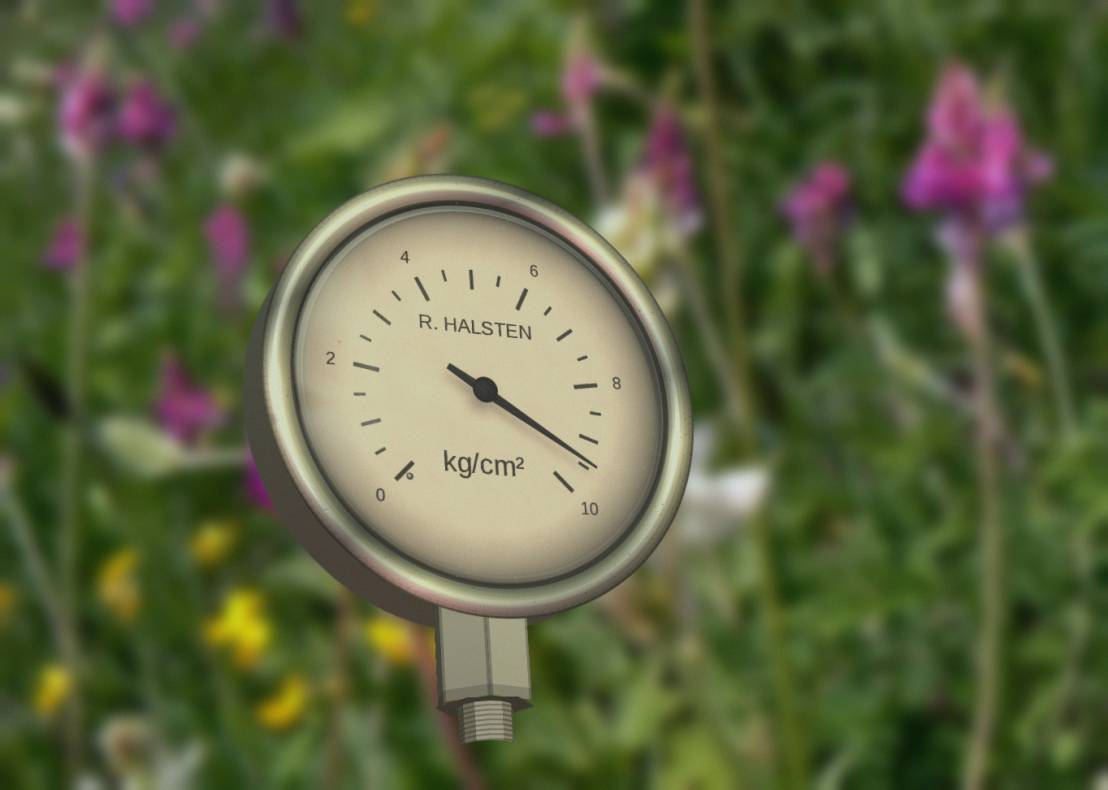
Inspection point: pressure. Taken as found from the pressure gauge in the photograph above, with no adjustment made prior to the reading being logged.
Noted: 9.5 kg/cm²
